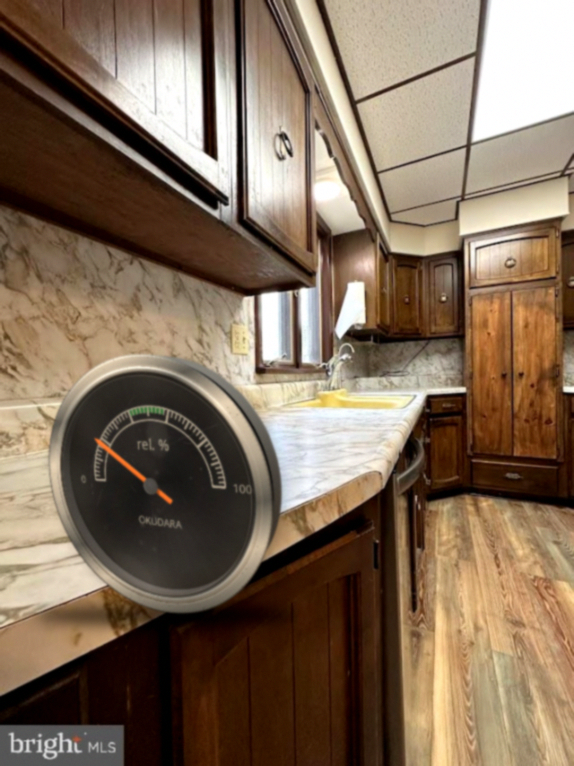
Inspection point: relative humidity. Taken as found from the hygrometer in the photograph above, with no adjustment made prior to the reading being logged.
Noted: 20 %
